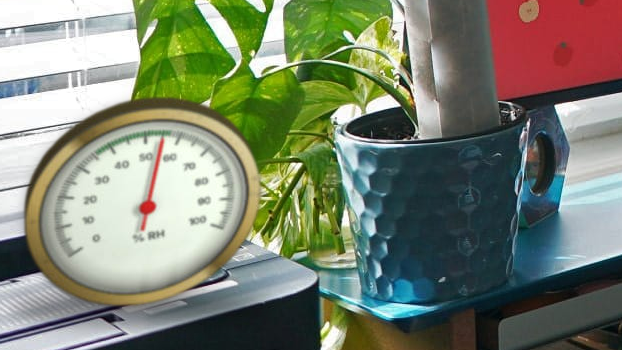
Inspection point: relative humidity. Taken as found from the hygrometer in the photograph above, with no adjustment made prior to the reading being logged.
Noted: 55 %
